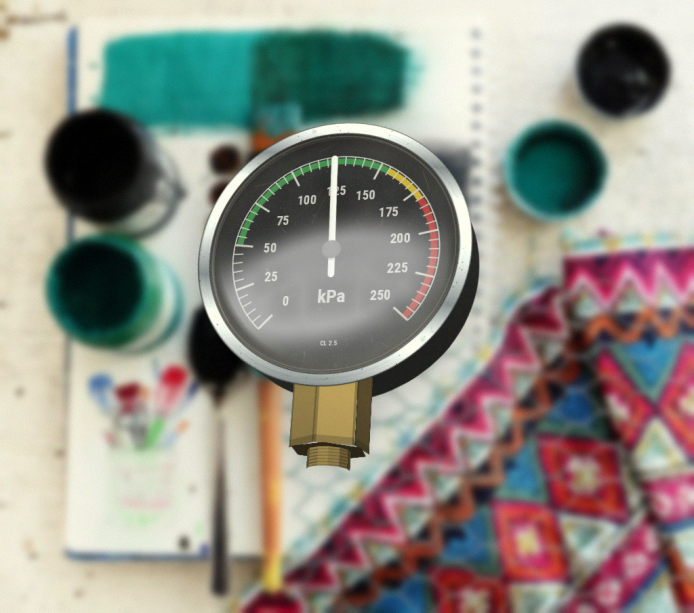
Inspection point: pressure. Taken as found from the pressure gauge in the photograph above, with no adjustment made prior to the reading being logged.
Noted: 125 kPa
